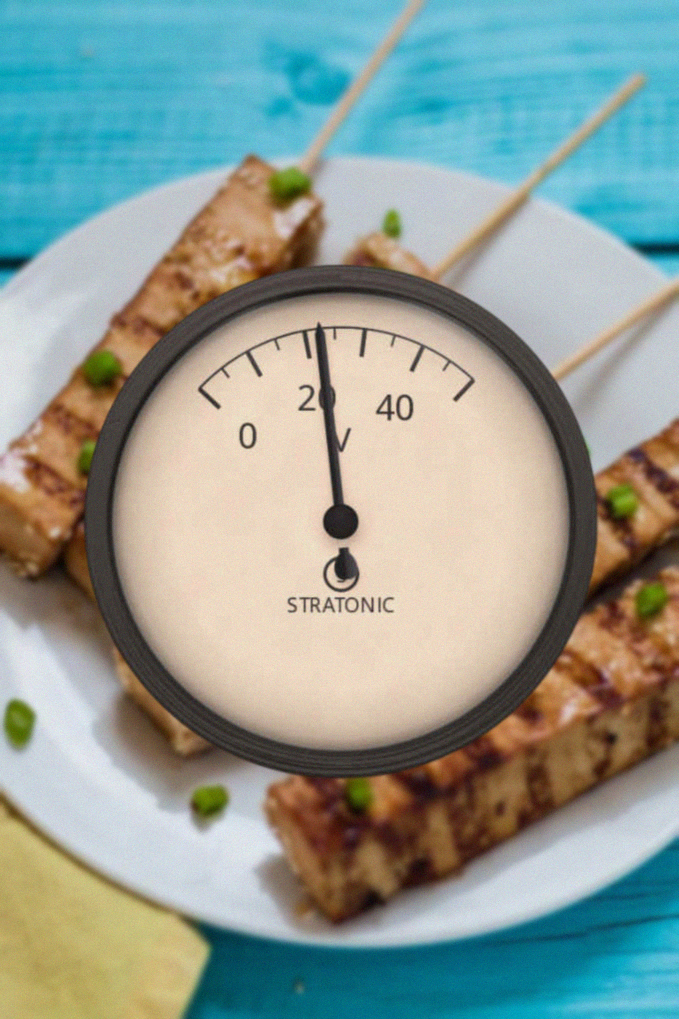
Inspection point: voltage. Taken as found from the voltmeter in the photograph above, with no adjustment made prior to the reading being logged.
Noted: 22.5 V
